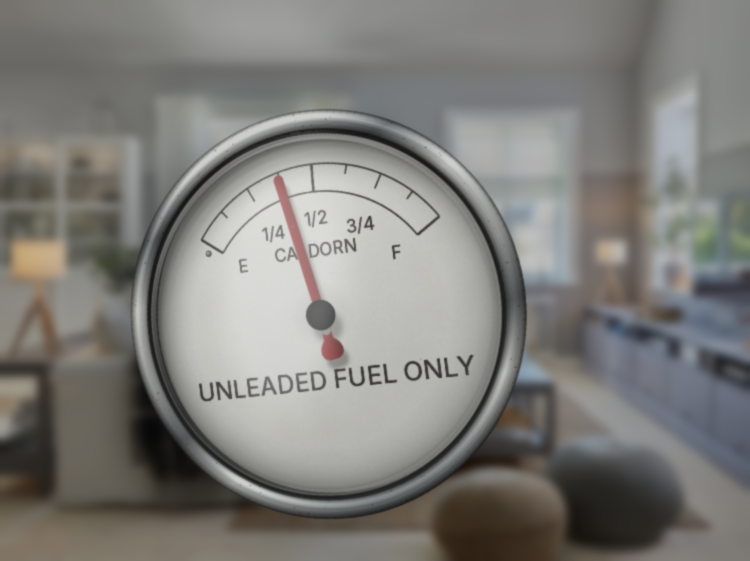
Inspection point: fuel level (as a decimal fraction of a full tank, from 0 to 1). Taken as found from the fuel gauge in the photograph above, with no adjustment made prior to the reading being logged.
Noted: 0.375
